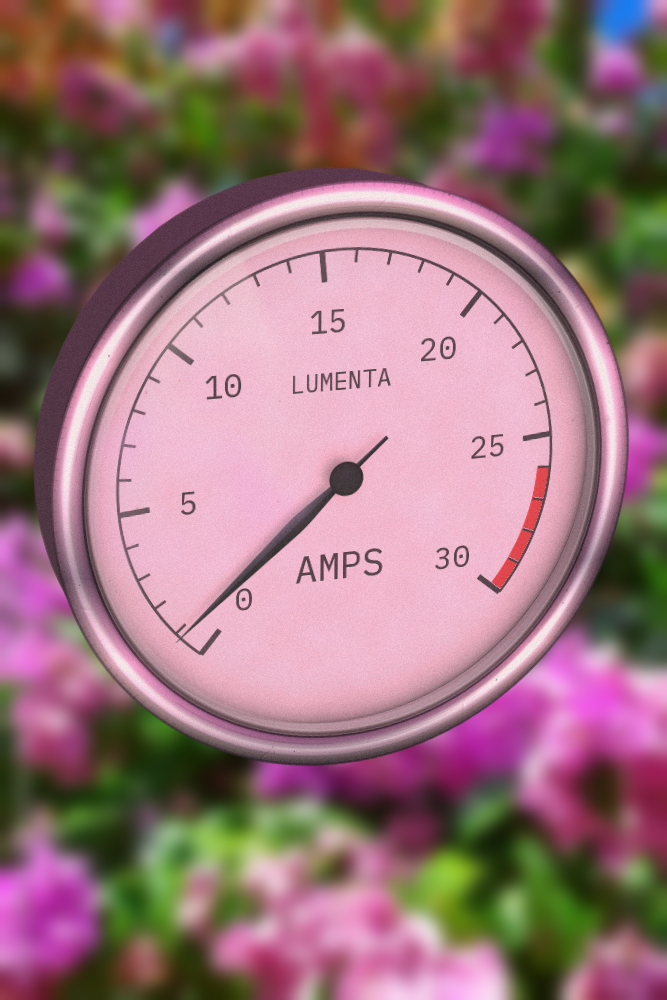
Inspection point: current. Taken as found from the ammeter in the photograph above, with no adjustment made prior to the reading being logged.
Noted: 1 A
